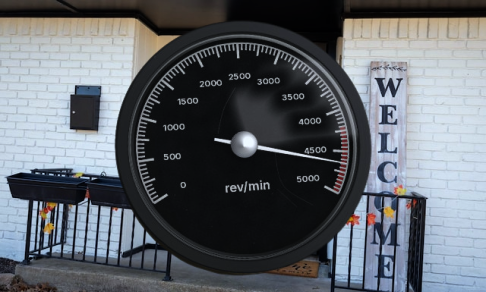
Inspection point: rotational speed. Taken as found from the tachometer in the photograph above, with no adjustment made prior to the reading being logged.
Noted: 4650 rpm
